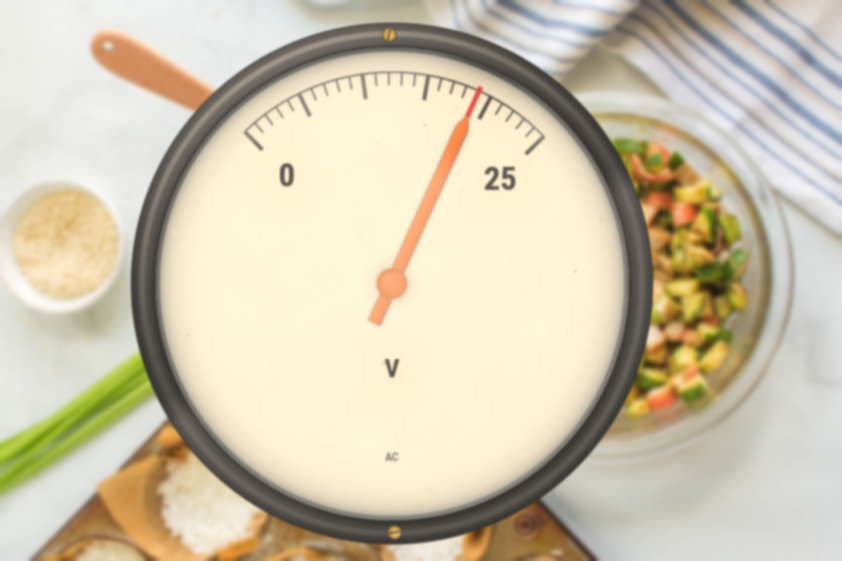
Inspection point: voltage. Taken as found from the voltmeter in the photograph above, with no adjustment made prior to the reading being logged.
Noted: 19 V
